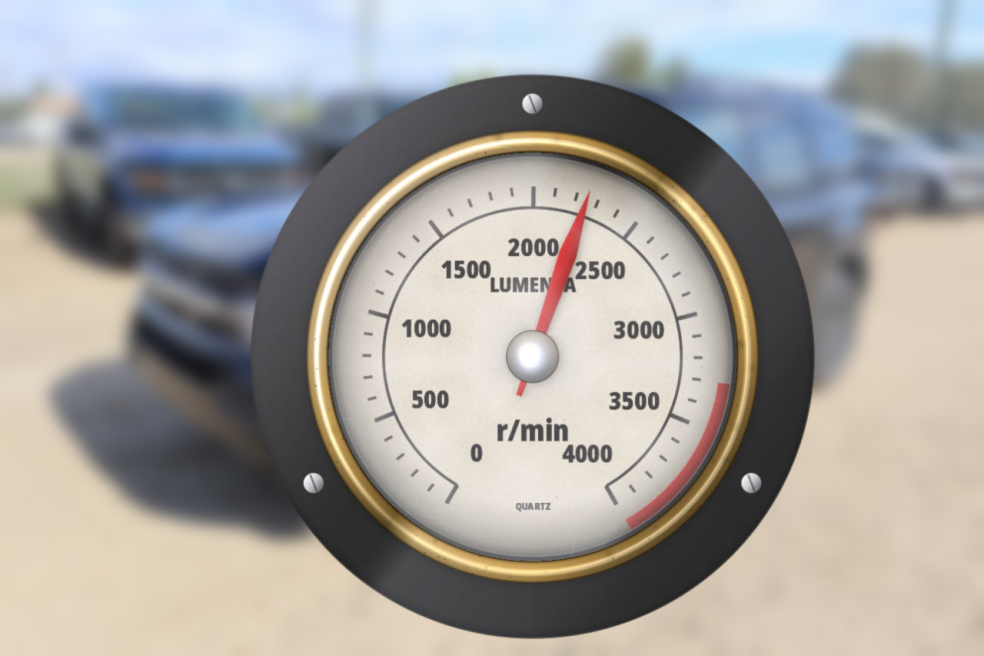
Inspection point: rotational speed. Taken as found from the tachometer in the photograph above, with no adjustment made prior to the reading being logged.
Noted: 2250 rpm
